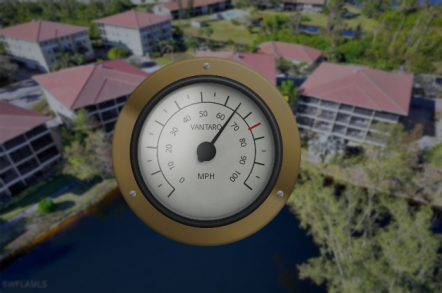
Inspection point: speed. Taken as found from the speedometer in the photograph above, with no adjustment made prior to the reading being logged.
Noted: 65 mph
